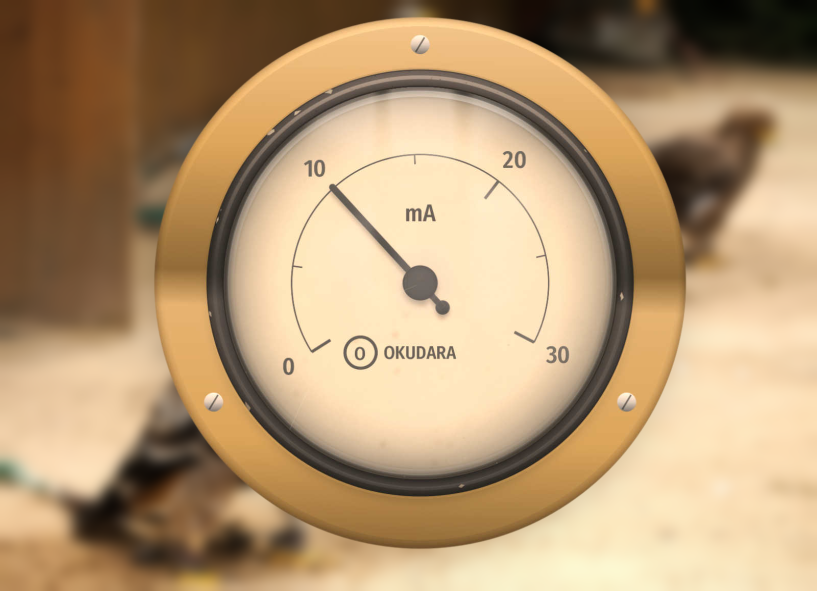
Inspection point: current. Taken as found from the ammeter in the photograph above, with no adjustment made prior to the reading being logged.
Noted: 10 mA
